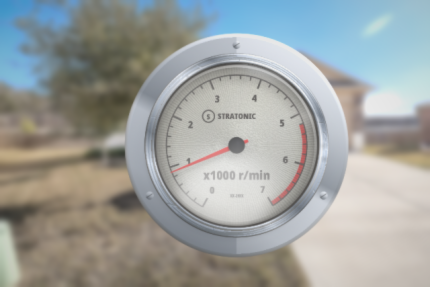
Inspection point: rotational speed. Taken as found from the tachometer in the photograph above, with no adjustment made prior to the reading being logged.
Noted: 900 rpm
